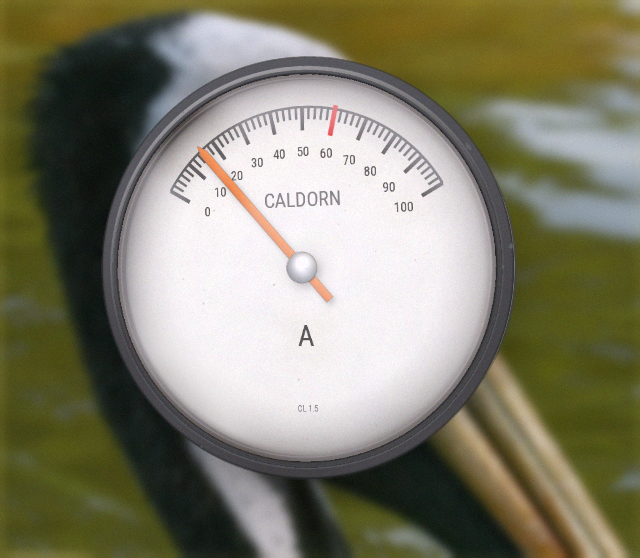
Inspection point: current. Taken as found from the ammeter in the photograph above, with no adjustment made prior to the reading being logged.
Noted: 16 A
